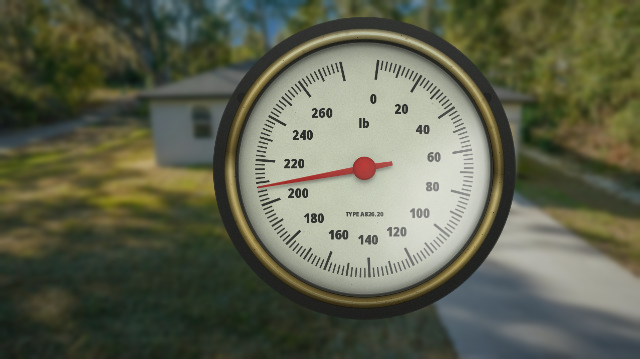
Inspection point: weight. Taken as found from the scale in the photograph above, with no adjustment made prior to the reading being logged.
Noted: 208 lb
